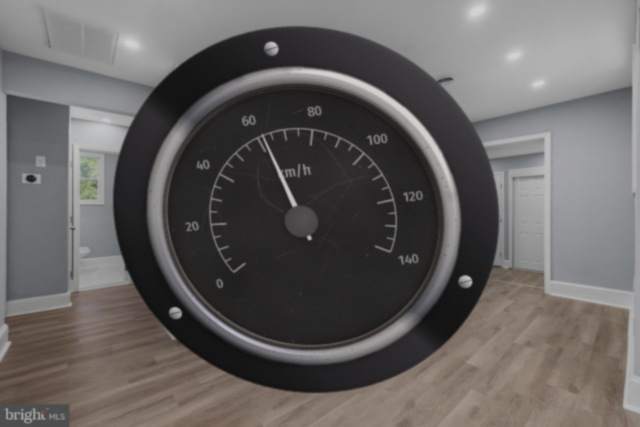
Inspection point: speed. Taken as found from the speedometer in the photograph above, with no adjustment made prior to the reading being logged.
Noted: 62.5 km/h
